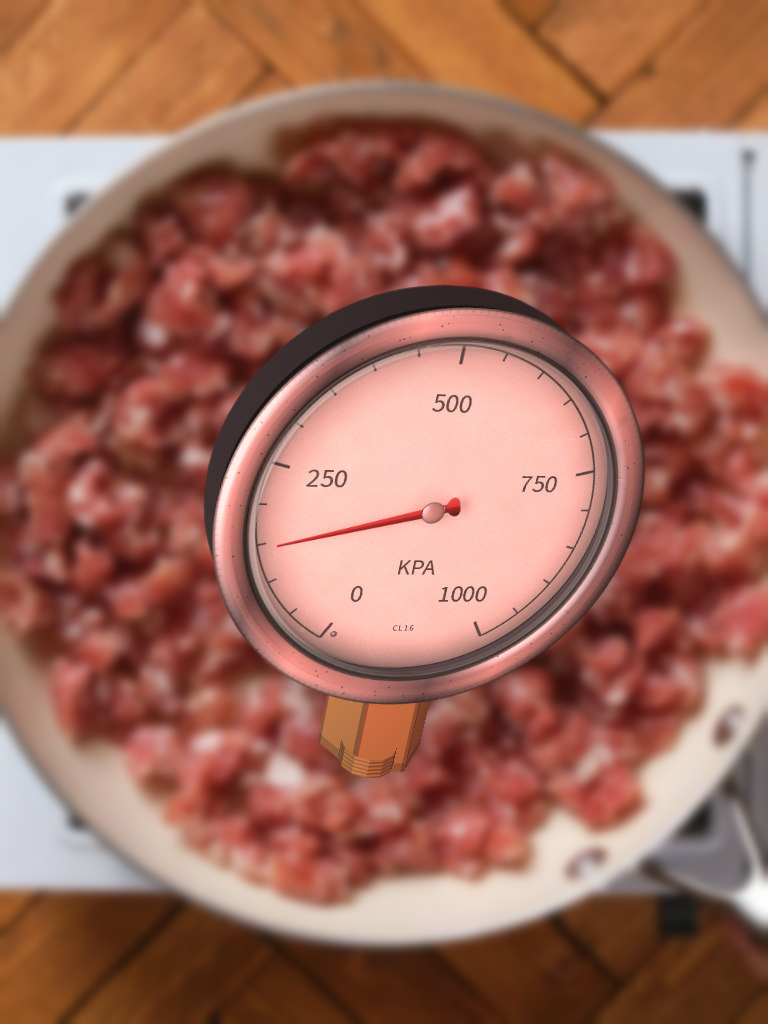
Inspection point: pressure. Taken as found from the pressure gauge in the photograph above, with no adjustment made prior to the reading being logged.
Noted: 150 kPa
